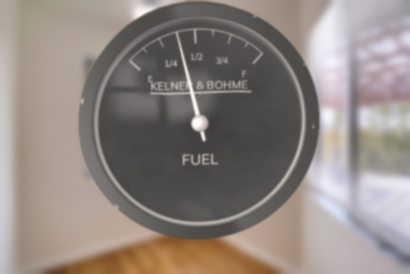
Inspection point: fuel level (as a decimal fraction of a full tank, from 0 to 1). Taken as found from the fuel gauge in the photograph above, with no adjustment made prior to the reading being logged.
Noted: 0.375
